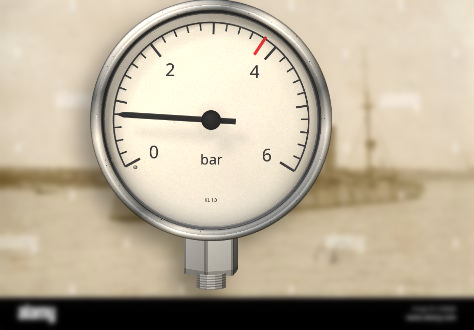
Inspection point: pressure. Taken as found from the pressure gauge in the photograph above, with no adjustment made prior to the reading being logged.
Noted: 0.8 bar
